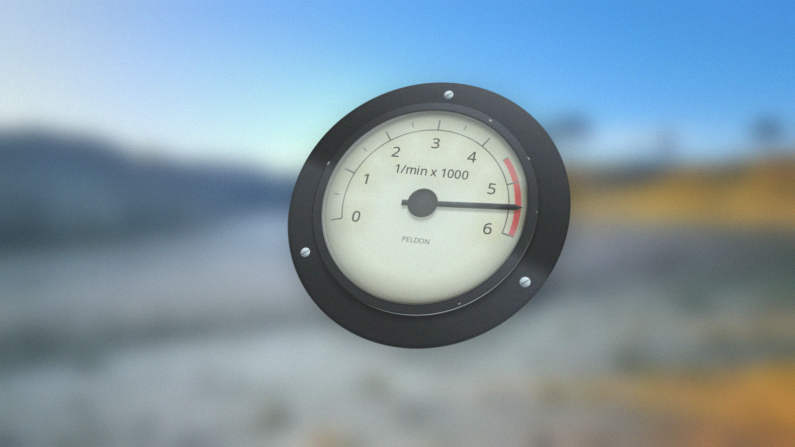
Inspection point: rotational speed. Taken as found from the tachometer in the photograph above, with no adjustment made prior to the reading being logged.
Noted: 5500 rpm
